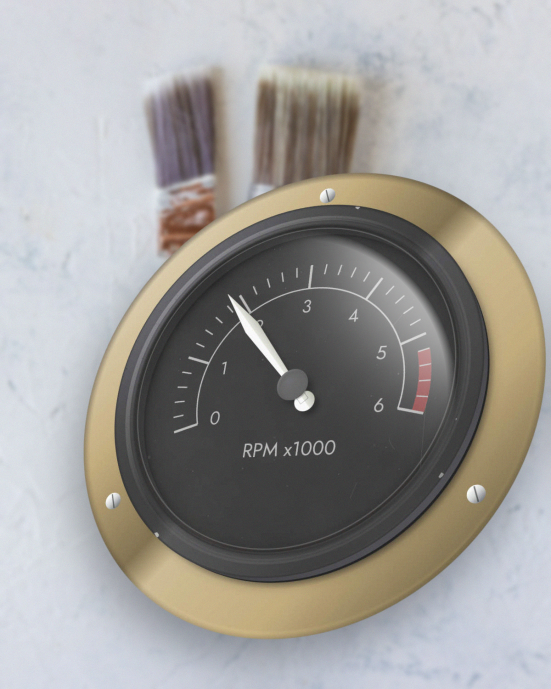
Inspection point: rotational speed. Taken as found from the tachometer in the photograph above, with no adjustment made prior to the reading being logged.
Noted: 1900 rpm
